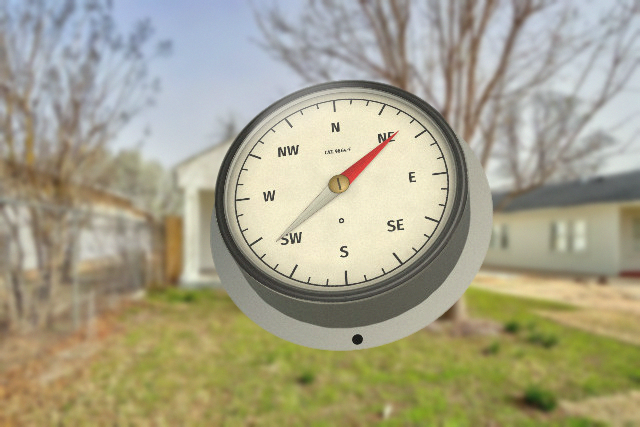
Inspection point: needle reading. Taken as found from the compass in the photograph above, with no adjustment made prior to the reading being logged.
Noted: 50 °
